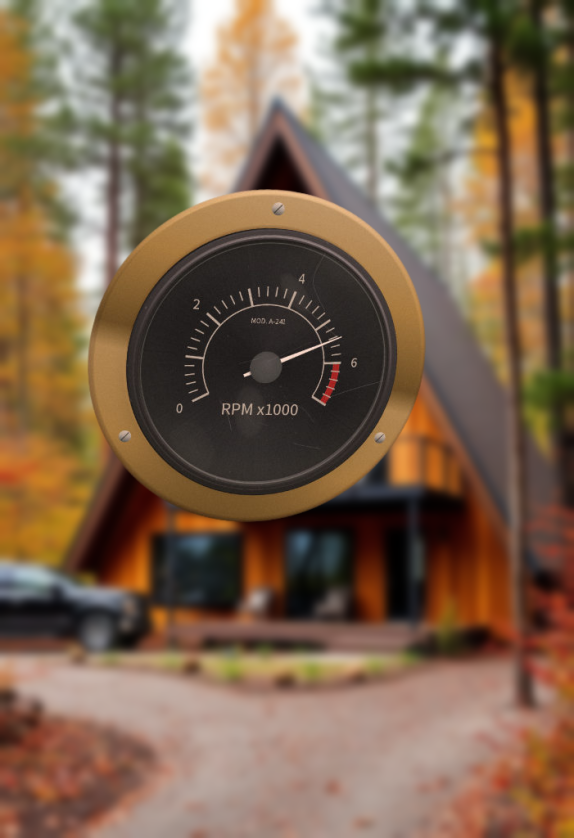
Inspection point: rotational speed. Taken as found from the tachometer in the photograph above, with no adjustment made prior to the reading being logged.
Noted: 5400 rpm
